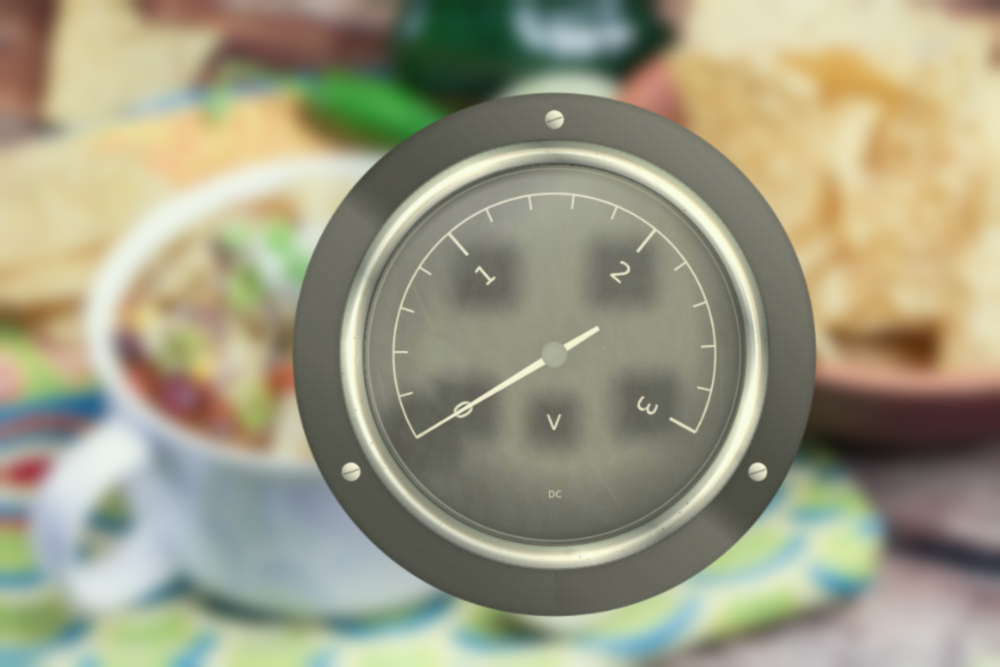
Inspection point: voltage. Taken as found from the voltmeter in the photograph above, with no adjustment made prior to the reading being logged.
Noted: 0 V
